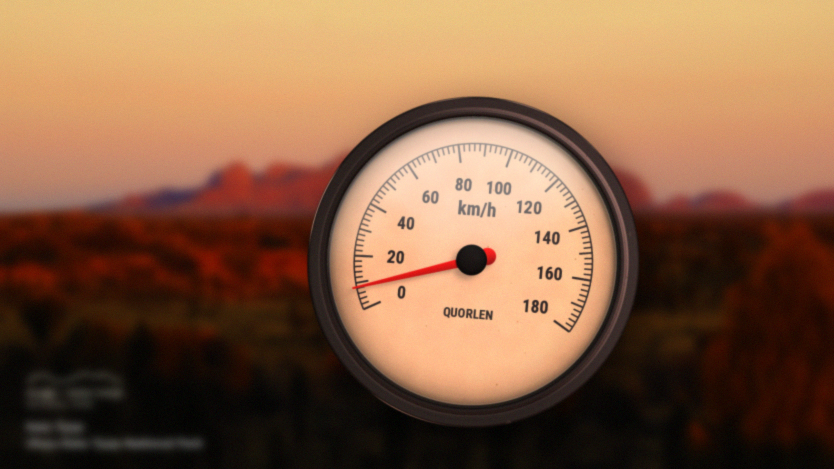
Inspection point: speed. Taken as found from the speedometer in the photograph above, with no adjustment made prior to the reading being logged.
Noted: 8 km/h
